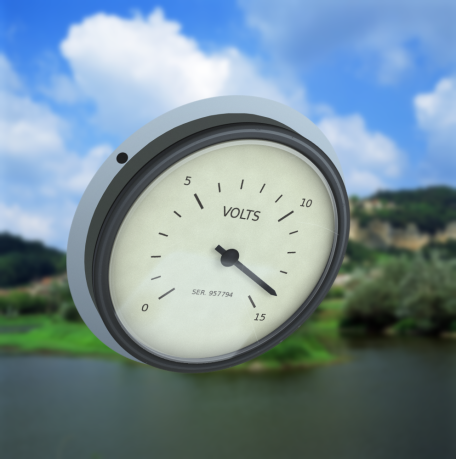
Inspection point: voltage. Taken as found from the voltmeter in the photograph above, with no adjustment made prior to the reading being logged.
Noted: 14 V
